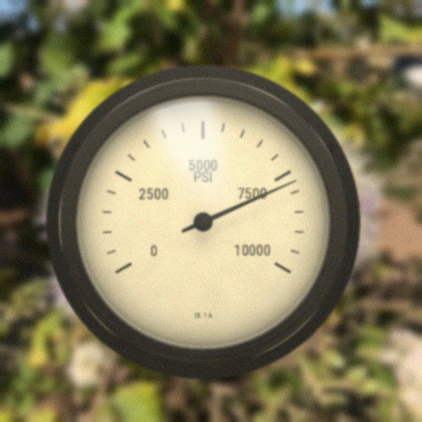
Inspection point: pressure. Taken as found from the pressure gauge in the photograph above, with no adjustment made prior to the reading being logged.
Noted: 7750 psi
